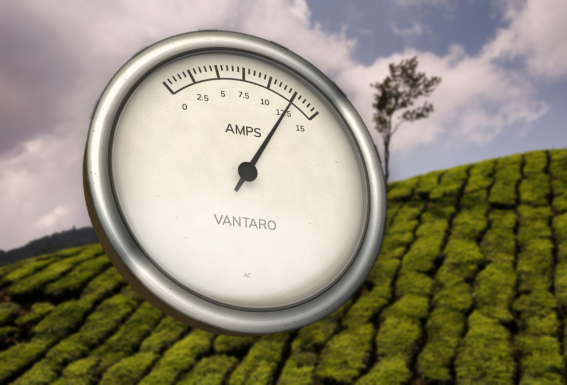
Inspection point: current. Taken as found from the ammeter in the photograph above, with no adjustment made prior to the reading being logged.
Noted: 12.5 A
